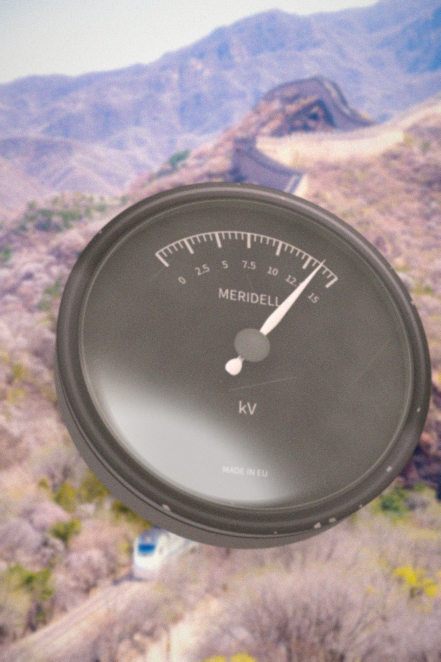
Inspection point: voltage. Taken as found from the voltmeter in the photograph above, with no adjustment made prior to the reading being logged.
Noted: 13.5 kV
